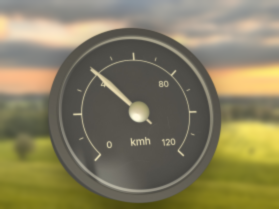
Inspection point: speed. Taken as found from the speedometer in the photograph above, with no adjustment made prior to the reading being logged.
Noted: 40 km/h
